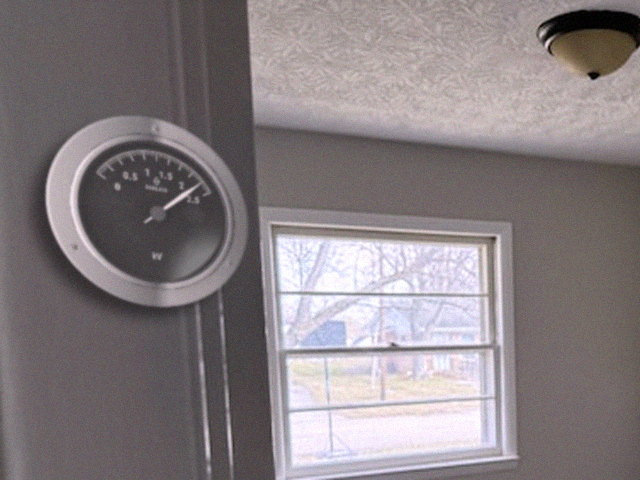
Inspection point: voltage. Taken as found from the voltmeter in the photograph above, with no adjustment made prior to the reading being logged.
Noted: 2.25 kV
